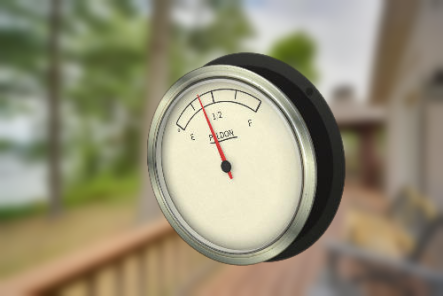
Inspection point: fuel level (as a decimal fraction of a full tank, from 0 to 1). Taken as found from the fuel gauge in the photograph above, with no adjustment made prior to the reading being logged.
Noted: 0.375
